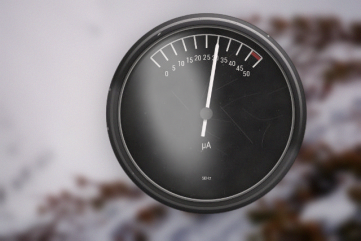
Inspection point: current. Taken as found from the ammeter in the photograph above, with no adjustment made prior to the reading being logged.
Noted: 30 µA
